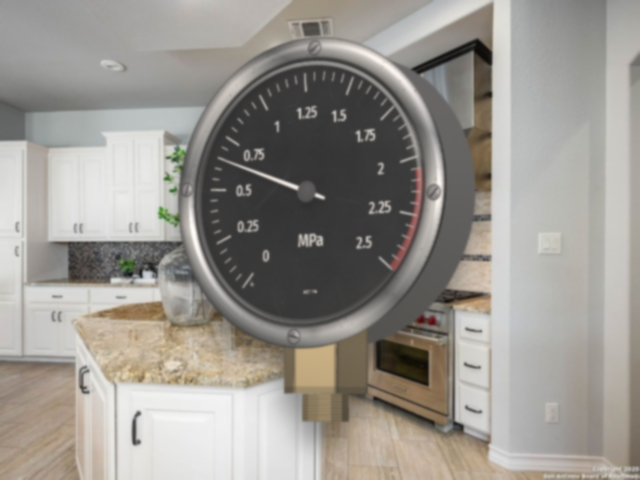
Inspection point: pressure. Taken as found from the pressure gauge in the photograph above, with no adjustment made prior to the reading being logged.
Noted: 0.65 MPa
